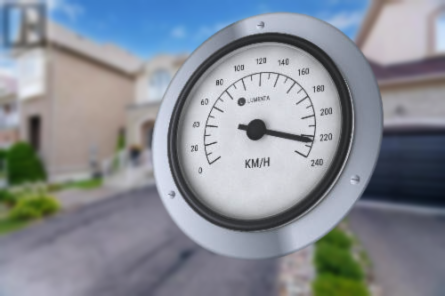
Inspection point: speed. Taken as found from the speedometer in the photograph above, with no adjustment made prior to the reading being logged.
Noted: 225 km/h
